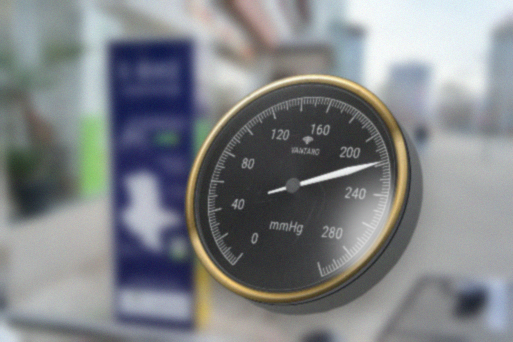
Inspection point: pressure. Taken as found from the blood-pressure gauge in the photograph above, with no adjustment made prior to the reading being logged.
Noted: 220 mmHg
